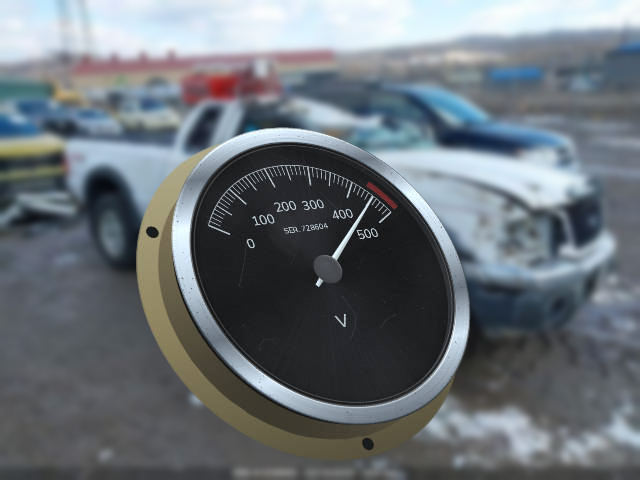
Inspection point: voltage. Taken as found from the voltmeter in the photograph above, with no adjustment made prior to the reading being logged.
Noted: 450 V
